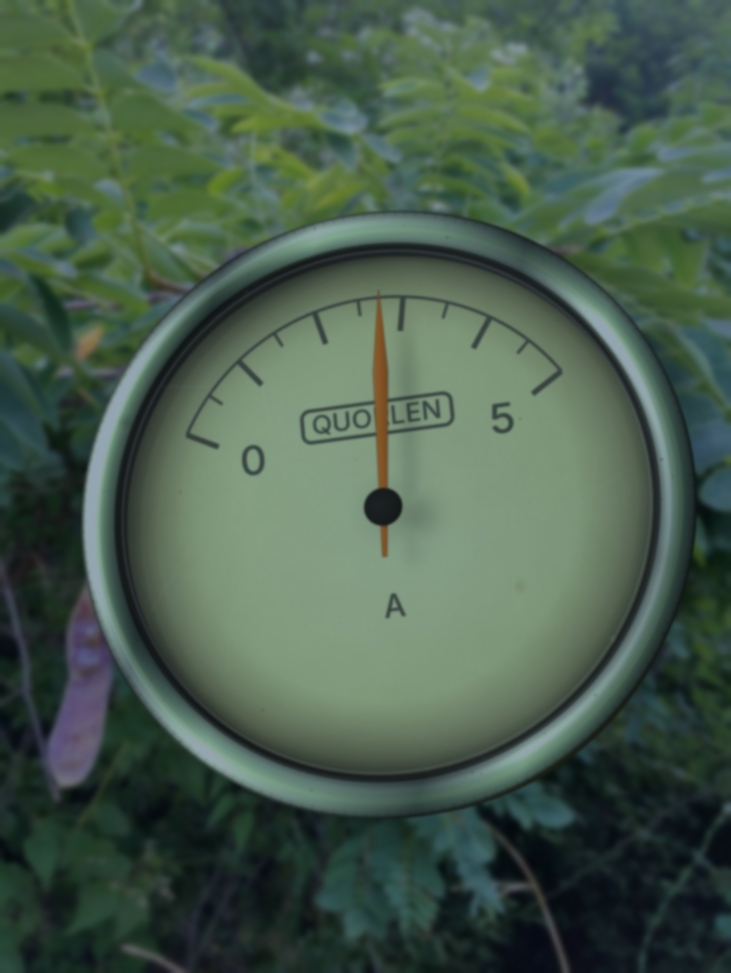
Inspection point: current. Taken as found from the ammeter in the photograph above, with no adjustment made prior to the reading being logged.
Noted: 2.75 A
